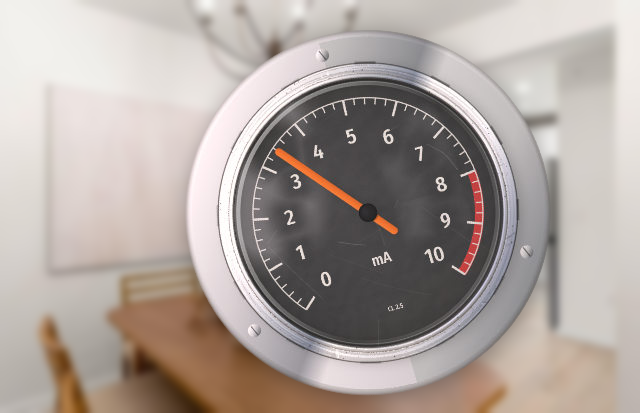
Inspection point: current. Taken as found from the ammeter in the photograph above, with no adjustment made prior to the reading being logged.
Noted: 3.4 mA
